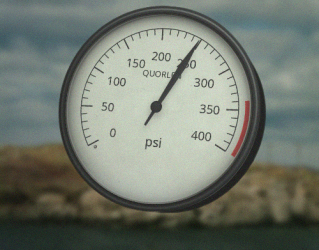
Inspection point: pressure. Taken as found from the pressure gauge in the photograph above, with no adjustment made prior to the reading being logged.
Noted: 250 psi
